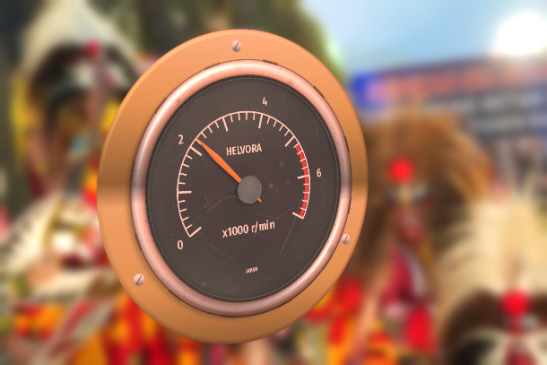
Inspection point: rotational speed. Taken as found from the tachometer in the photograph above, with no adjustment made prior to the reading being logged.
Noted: 2200 rpm
